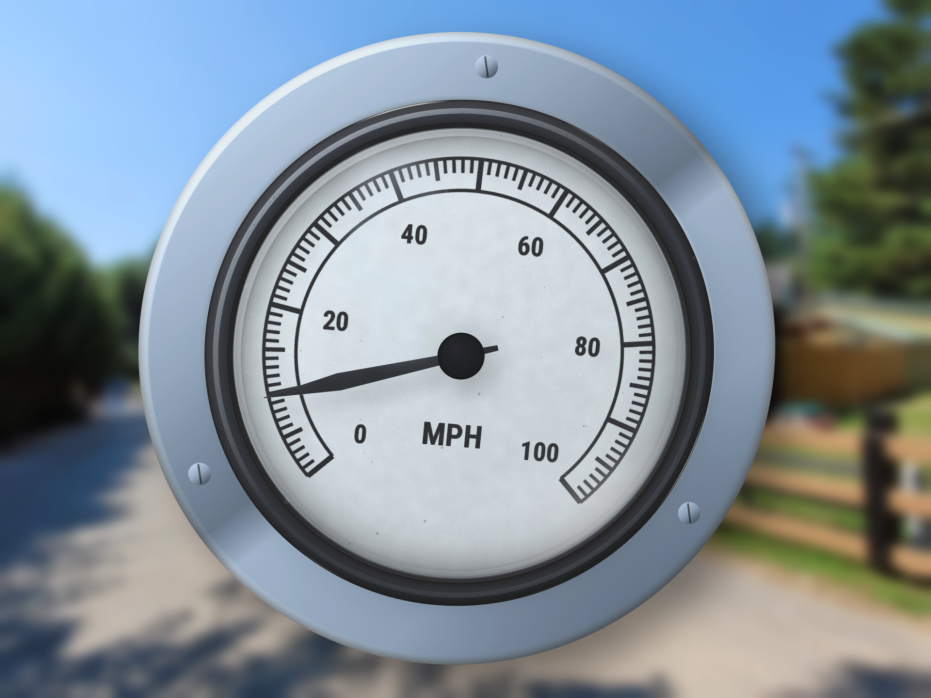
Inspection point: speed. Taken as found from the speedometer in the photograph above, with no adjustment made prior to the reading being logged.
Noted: 10 mph
